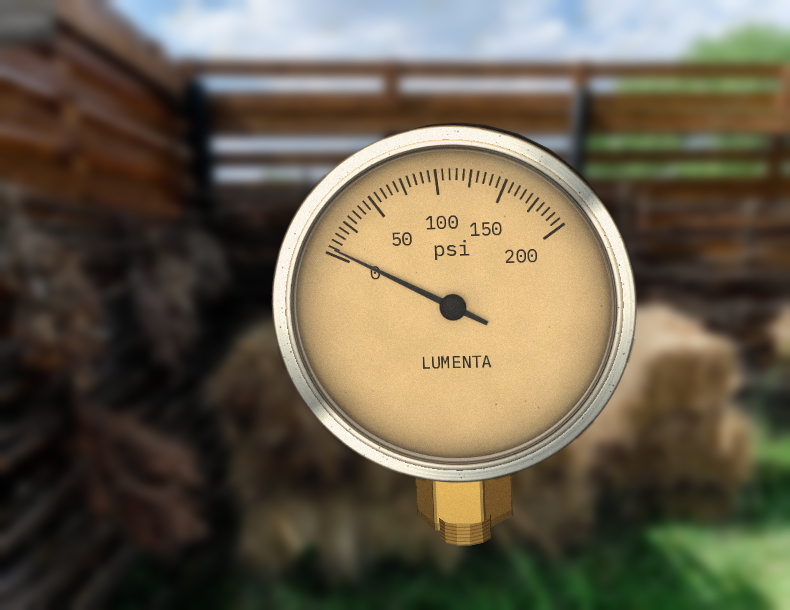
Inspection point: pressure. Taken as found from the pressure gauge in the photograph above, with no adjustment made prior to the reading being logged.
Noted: 5 psi
